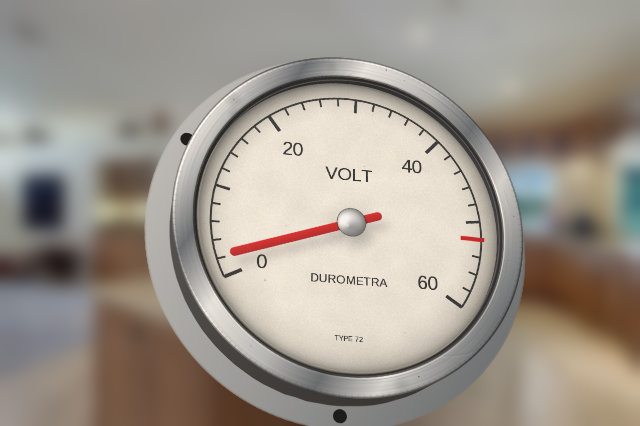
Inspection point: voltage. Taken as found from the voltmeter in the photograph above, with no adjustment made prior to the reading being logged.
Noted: 2 V
